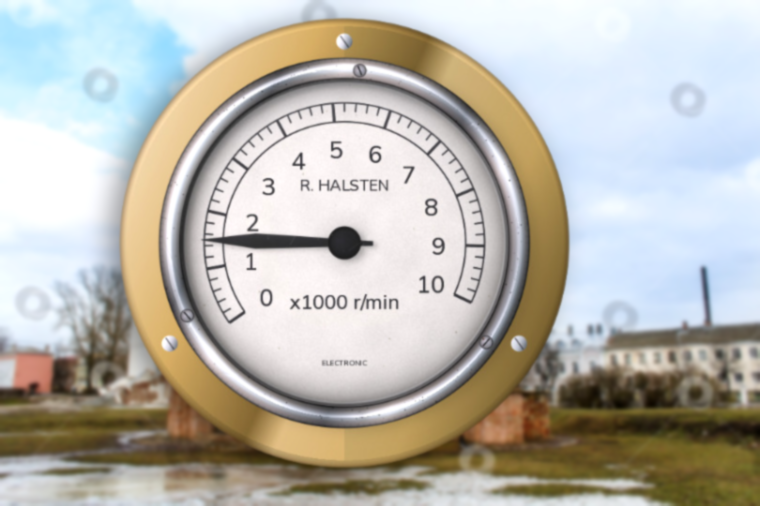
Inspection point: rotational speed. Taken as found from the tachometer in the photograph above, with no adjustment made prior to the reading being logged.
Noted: 1500 rpm
